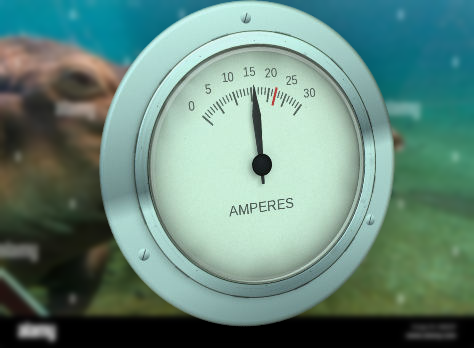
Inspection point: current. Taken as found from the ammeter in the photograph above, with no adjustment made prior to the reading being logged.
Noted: 15 A
